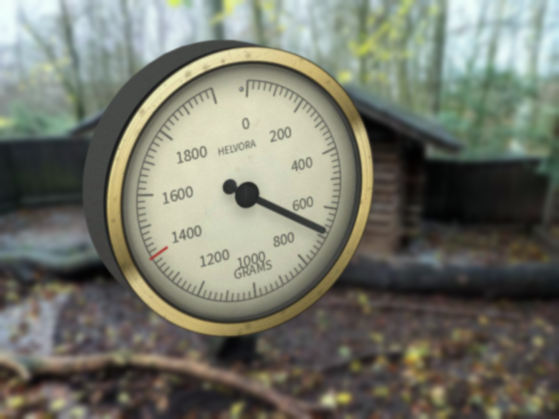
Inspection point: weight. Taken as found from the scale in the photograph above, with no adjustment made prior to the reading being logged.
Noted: 680 g
